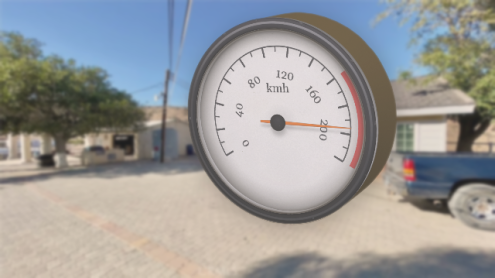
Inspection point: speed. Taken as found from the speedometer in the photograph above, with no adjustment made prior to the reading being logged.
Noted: 195 km/h
